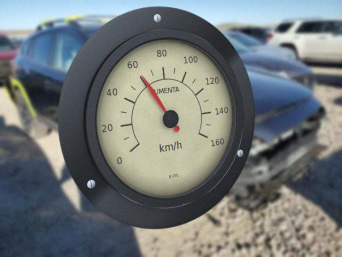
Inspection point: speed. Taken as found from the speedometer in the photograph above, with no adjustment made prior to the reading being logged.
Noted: 60 km/h
